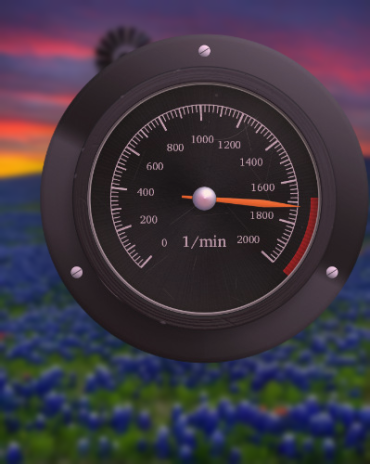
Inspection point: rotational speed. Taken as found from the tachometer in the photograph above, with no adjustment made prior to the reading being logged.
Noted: 1720 rpm
